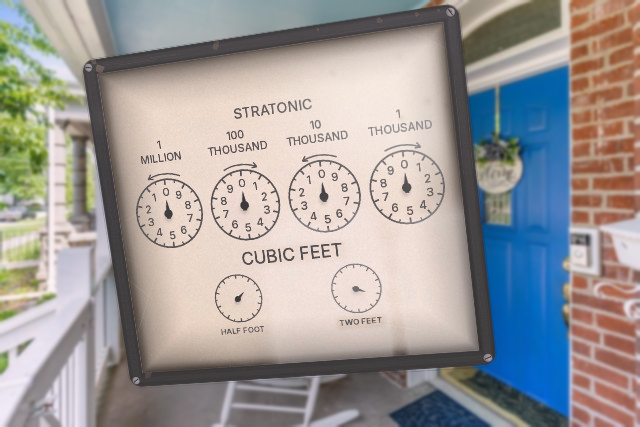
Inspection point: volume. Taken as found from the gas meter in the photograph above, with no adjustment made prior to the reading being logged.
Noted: 0 ft³
